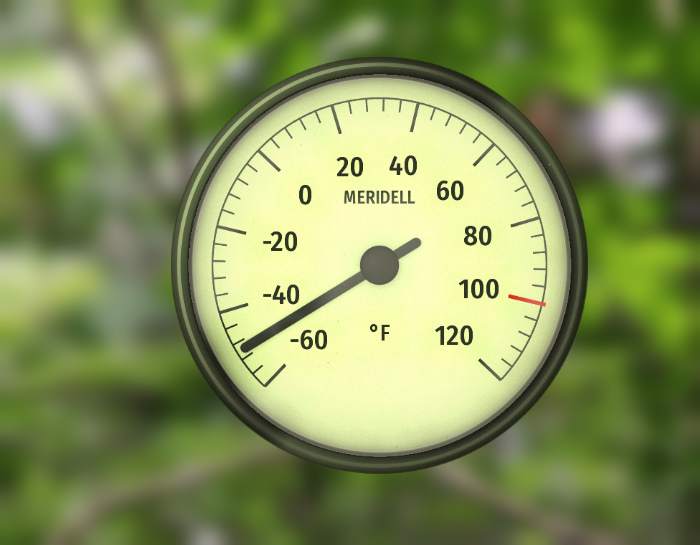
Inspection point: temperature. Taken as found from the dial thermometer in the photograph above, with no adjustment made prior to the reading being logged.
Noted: -50 °F
